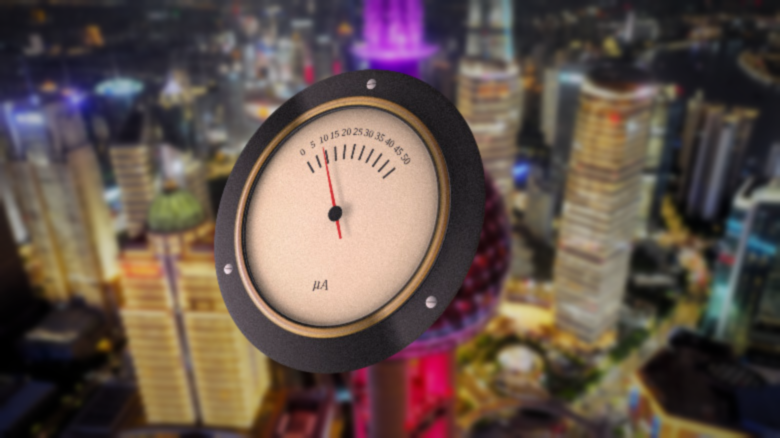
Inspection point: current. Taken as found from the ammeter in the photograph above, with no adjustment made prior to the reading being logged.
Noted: 10 µA
